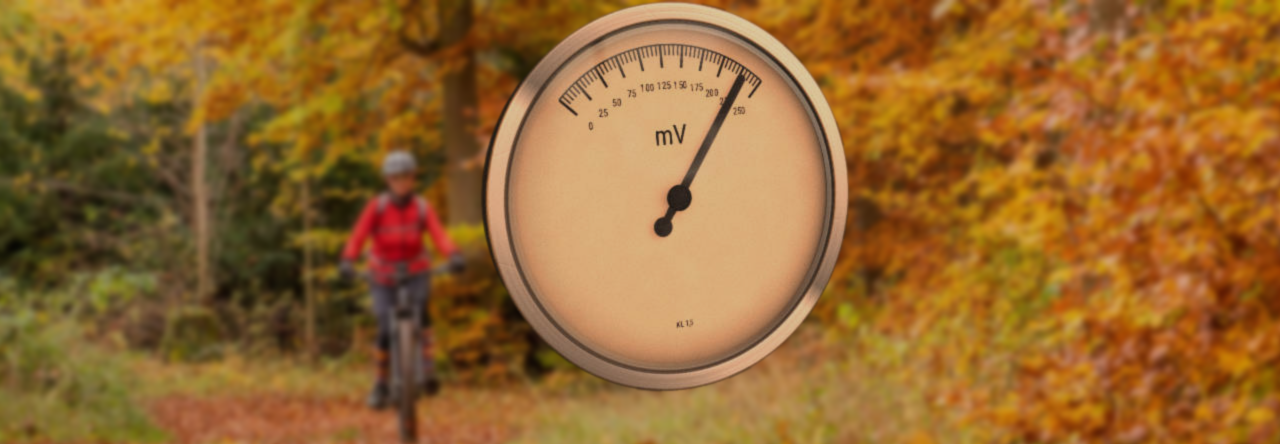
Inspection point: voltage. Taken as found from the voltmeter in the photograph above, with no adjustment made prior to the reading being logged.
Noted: 225 mV
